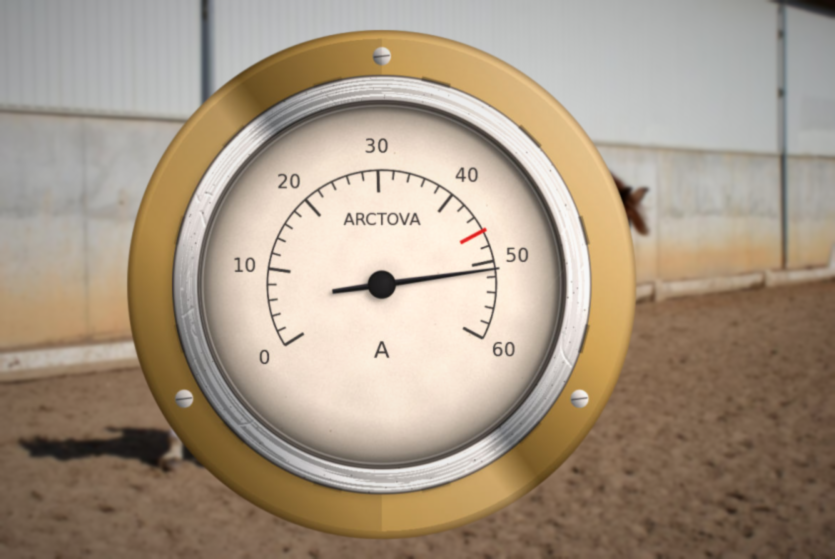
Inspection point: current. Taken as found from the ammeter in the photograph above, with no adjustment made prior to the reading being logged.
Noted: 51 A
